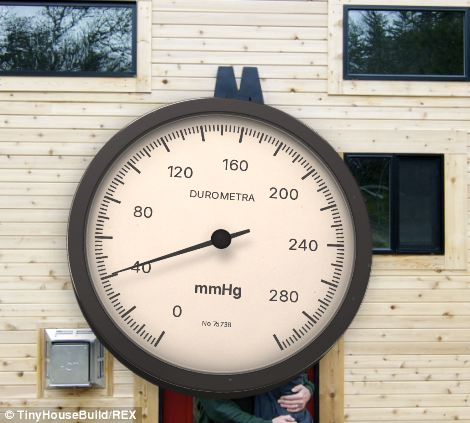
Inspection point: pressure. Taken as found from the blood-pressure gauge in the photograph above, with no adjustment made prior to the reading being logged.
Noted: 40 mmHg
